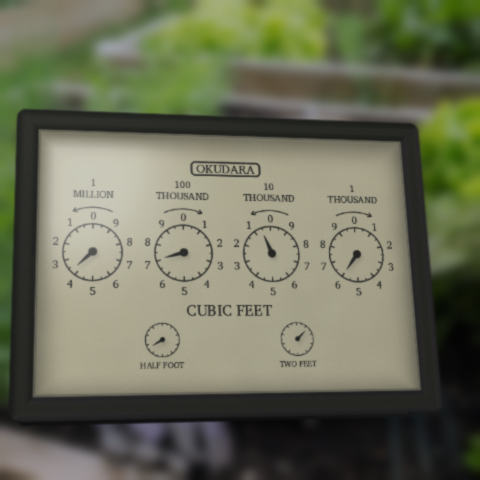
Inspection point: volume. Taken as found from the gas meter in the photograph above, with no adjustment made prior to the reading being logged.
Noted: 370600 ft³
